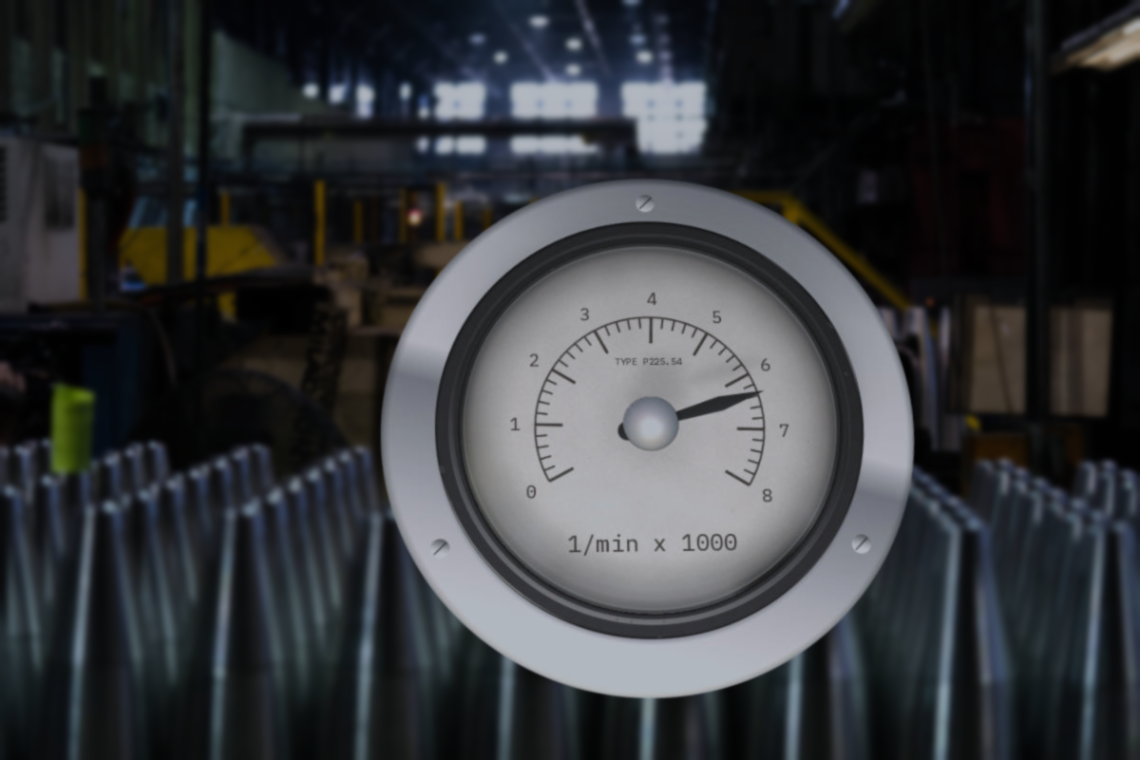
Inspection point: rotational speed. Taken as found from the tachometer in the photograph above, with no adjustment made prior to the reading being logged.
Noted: 6400 rpm
